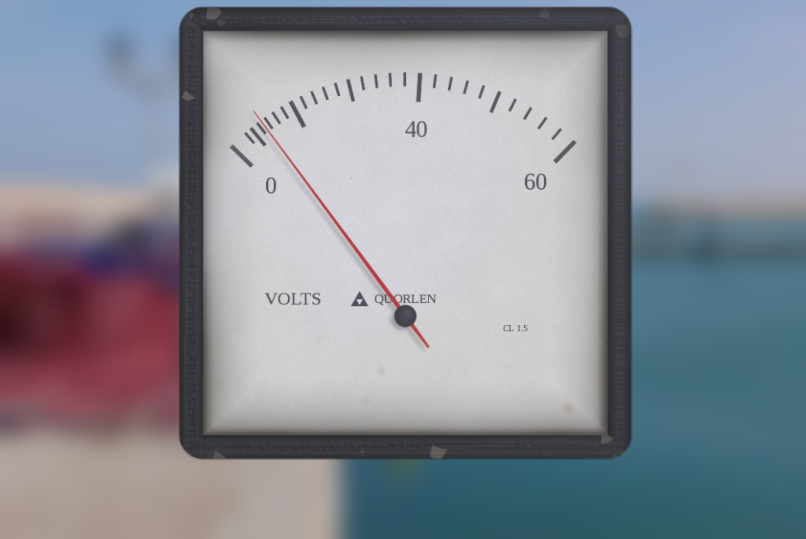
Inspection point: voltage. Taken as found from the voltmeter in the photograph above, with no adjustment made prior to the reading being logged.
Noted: 13 V
